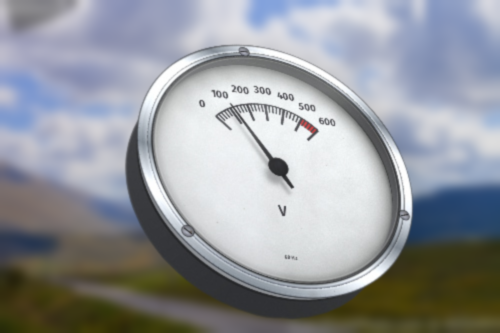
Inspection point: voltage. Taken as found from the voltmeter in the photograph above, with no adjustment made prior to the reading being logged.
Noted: 100 V
